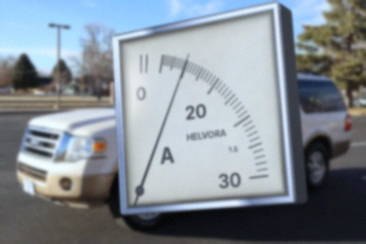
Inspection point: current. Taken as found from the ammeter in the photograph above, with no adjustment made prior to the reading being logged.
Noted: 15 A
